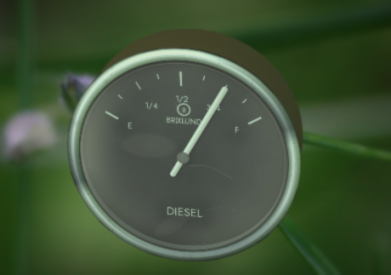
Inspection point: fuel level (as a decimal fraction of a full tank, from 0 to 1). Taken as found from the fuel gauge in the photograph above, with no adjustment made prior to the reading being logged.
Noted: 0.75
